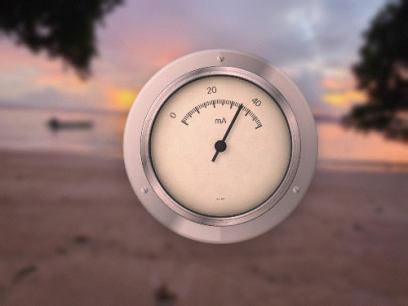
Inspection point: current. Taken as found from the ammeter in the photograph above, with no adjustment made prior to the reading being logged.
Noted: 35 mA
